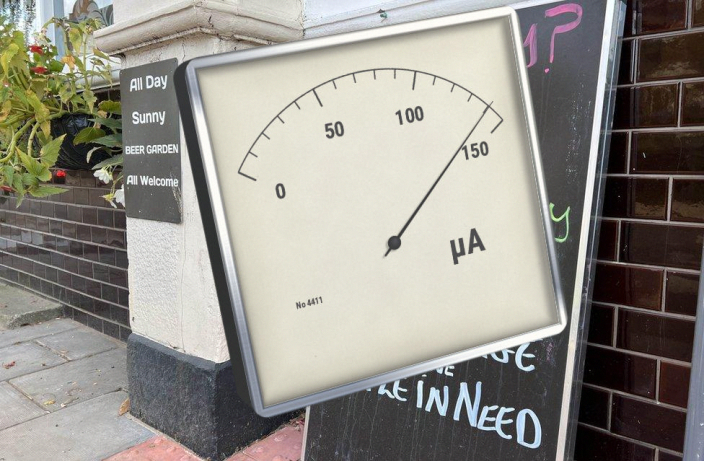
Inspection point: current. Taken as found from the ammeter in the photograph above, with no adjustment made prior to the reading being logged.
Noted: 140 µA
